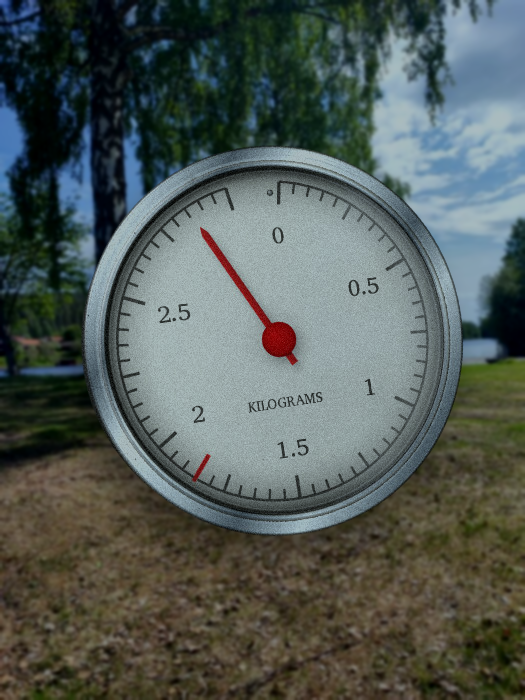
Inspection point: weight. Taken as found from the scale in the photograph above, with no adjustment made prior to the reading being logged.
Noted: 2.85 kg
